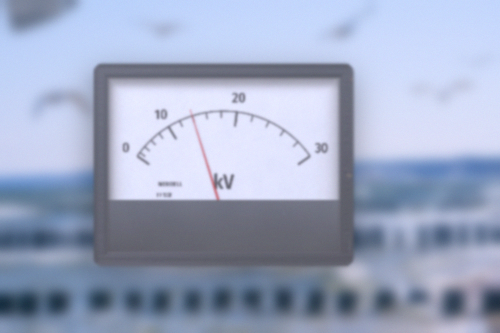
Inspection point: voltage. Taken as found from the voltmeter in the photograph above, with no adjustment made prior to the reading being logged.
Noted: 14 kV
